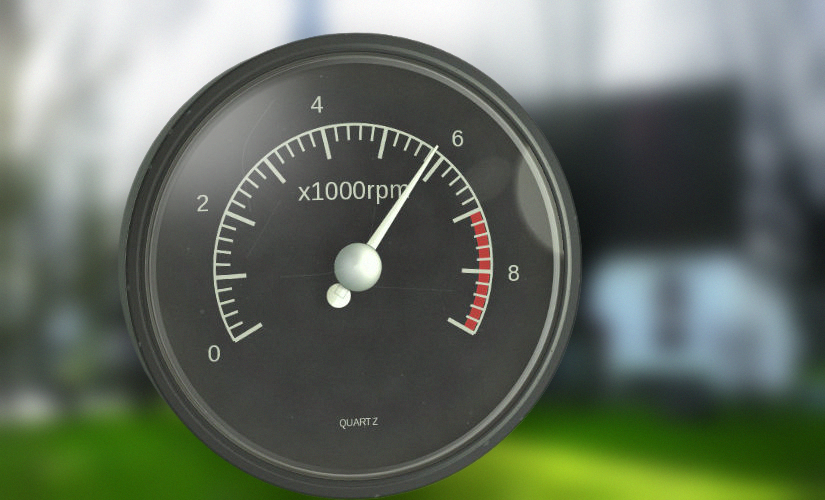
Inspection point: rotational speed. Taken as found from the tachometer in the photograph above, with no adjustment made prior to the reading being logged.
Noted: 5800 rpm
